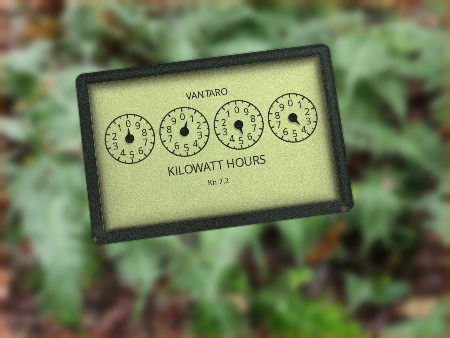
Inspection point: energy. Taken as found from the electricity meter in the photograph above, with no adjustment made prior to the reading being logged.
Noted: 54 kWh
